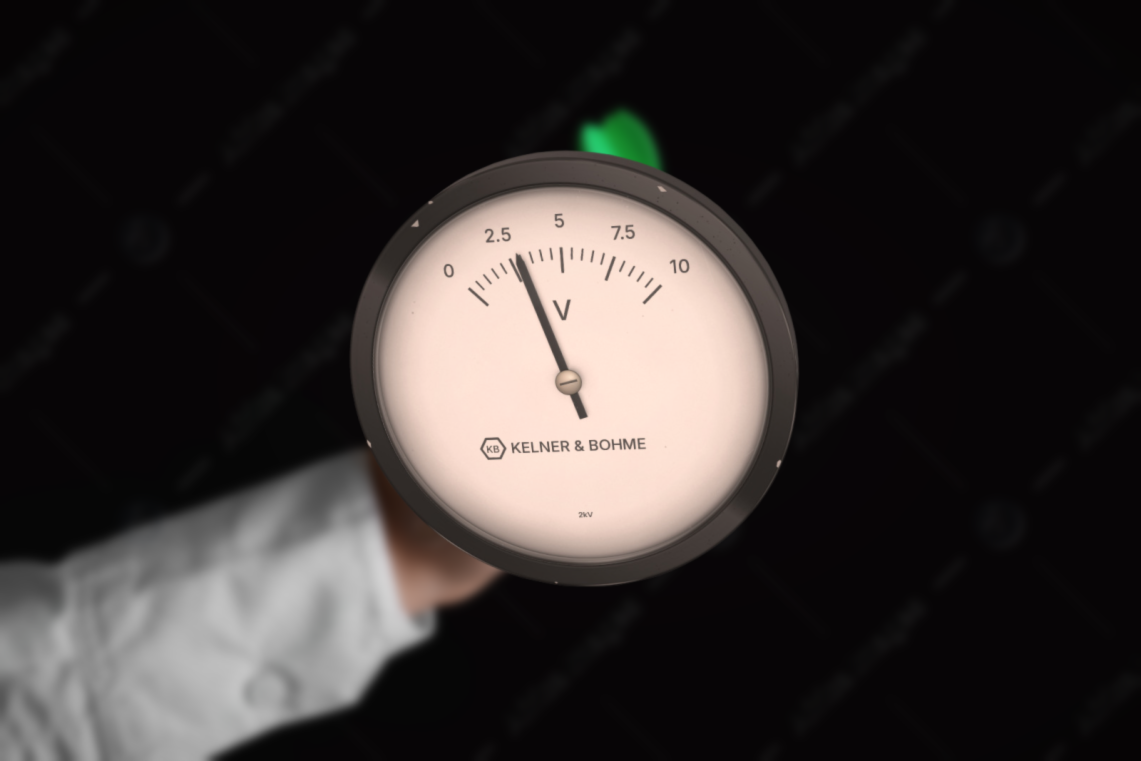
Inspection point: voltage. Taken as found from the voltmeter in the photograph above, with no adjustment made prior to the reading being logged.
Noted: 3 V
